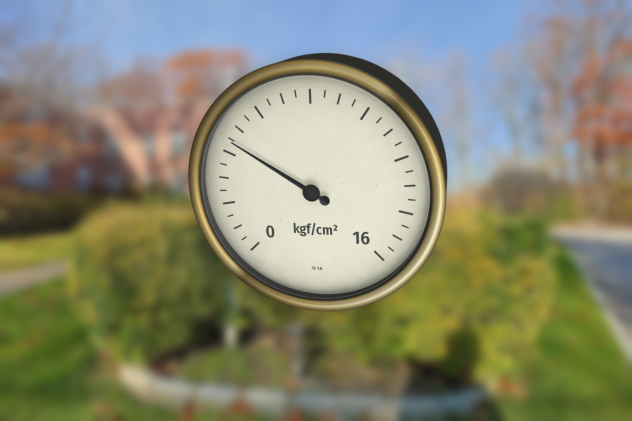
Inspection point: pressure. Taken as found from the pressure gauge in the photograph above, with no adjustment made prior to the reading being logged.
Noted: 4.5 kg/cm²
